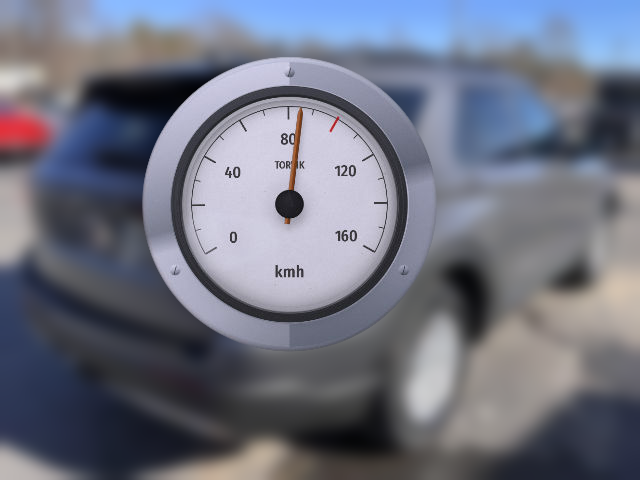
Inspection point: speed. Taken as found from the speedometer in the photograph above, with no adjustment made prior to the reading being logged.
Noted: 85 km/h
